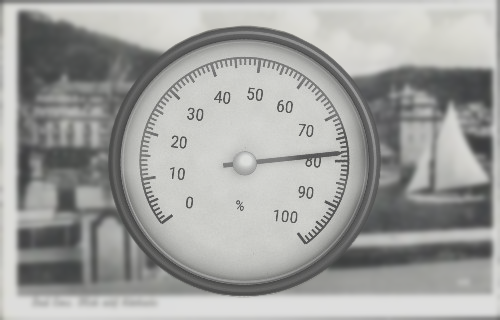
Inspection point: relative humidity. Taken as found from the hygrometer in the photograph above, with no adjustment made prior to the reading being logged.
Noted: 78 %
